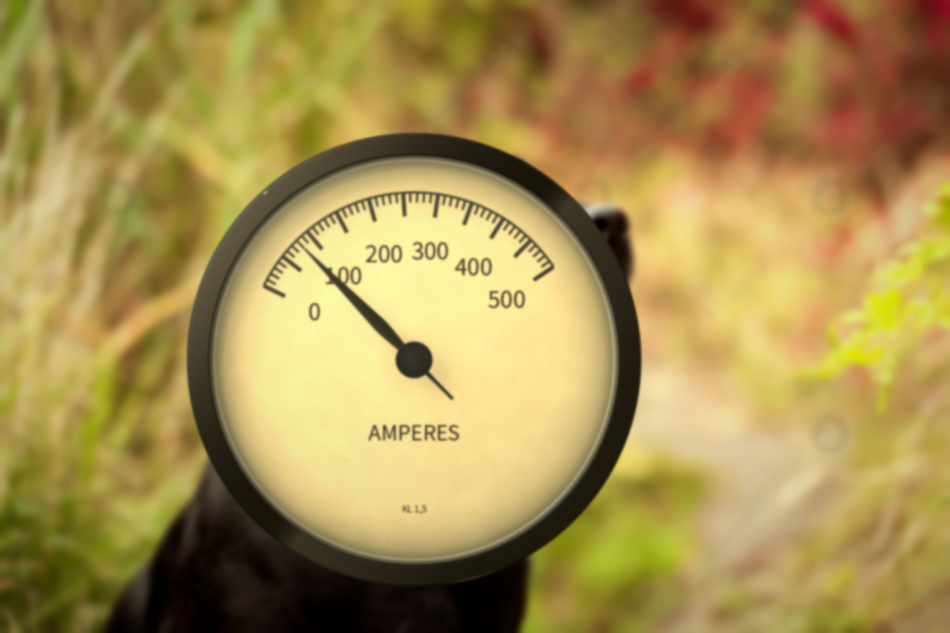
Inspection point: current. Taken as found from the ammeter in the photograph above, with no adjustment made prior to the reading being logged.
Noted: 80 A
